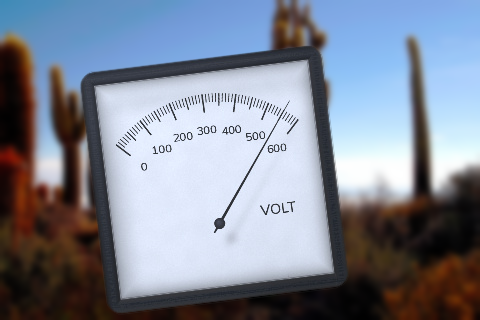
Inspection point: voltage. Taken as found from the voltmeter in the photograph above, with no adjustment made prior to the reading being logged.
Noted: 550 V
